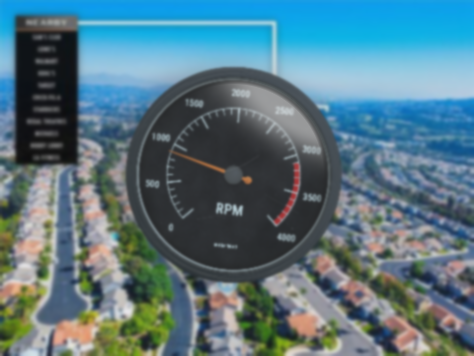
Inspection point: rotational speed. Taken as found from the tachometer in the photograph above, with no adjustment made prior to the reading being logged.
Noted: 900 rpm
